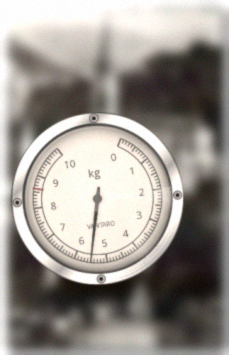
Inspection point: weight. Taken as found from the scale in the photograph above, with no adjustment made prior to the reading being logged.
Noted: 5.5 kg
